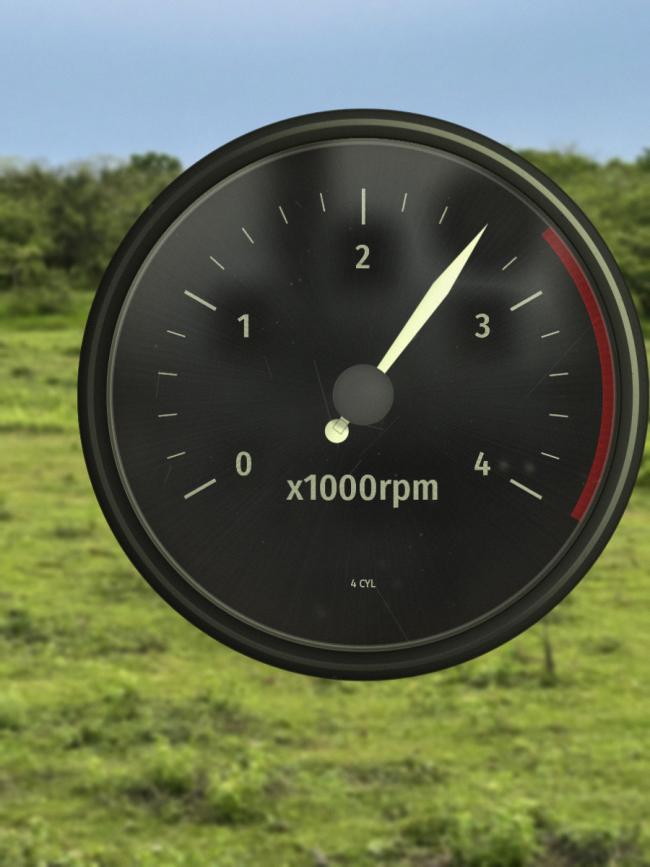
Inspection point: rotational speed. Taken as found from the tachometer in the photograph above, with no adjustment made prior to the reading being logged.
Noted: 2600 rpm
